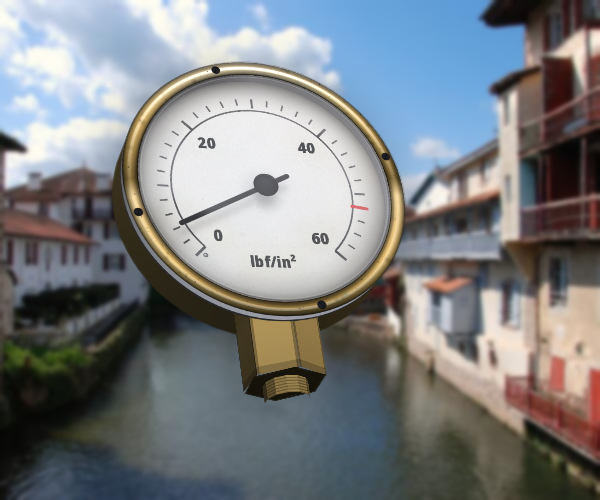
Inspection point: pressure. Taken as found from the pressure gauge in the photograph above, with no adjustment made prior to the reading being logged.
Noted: 4 psi
